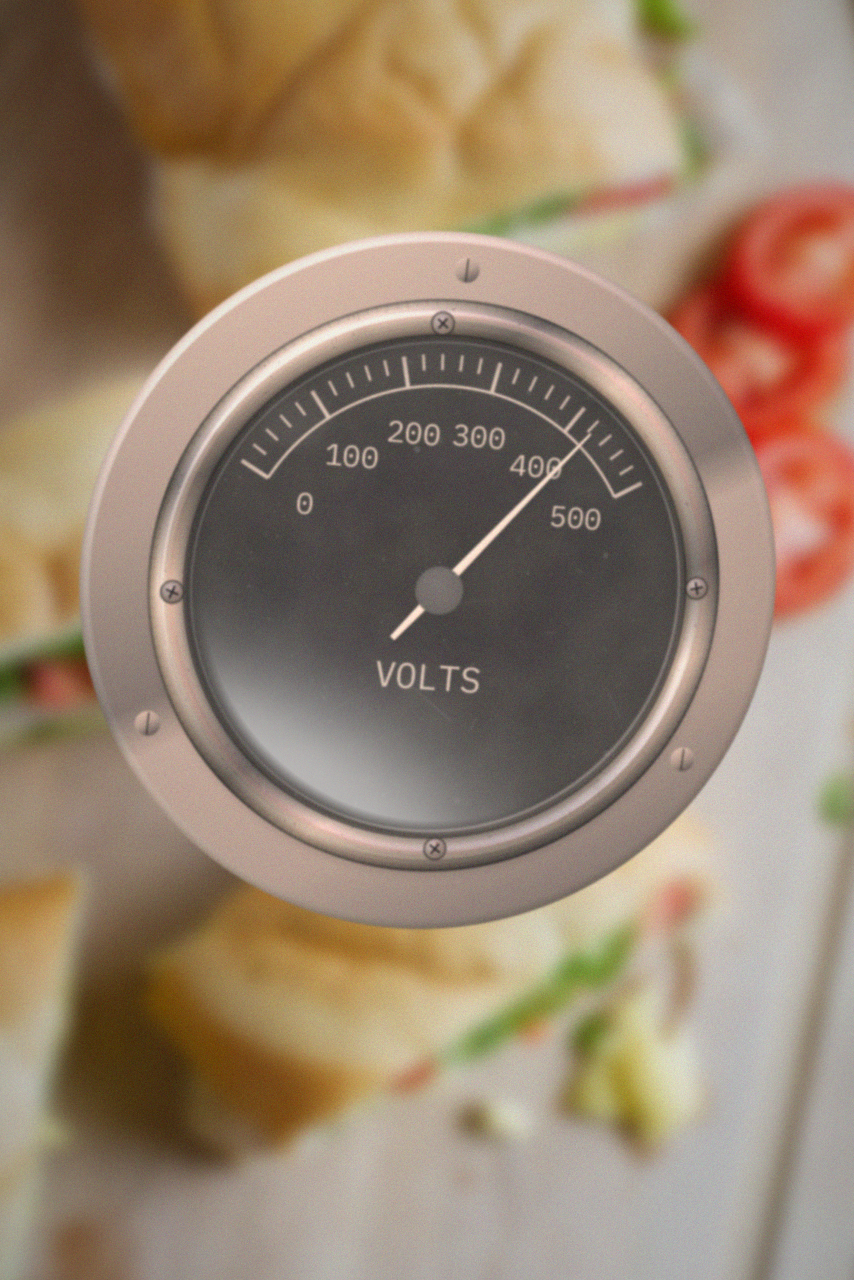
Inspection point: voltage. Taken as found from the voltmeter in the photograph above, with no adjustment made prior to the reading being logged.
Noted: 420 V
